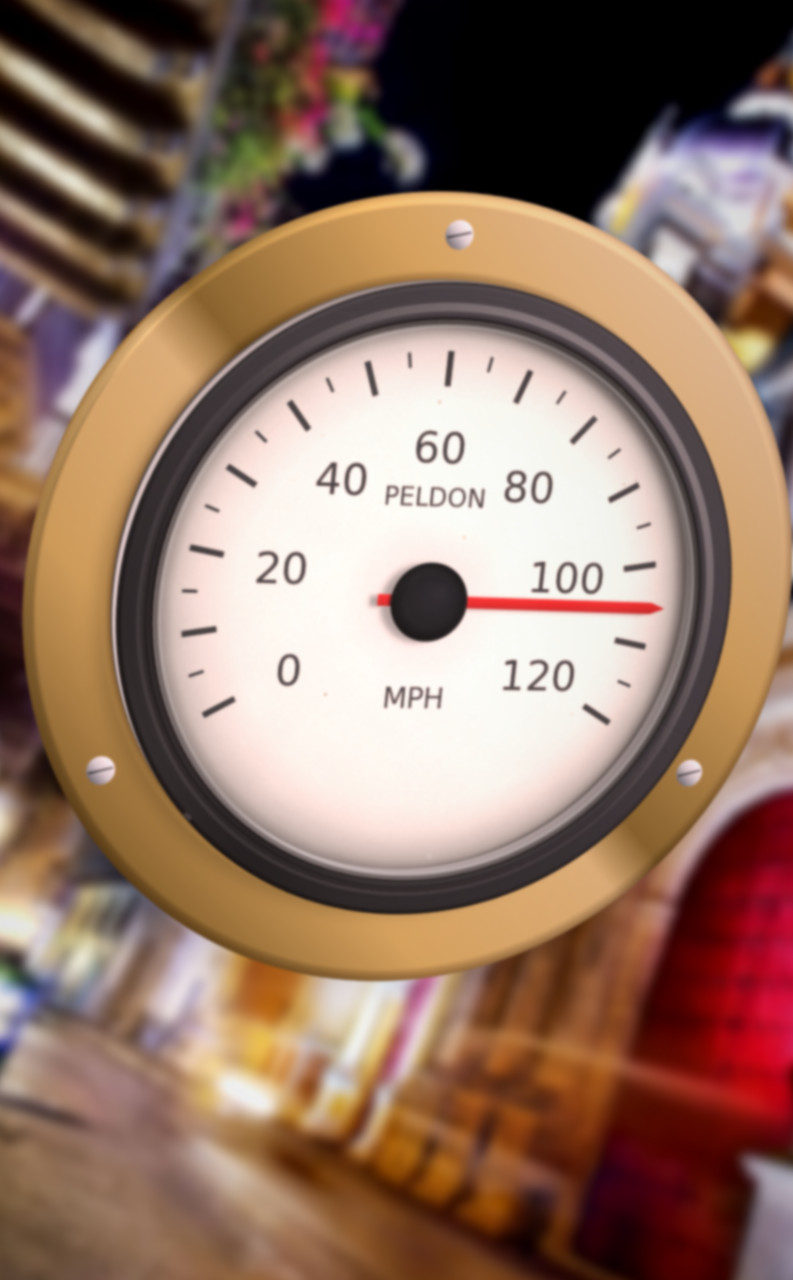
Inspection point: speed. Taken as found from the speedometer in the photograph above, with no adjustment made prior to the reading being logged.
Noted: 105 mph
